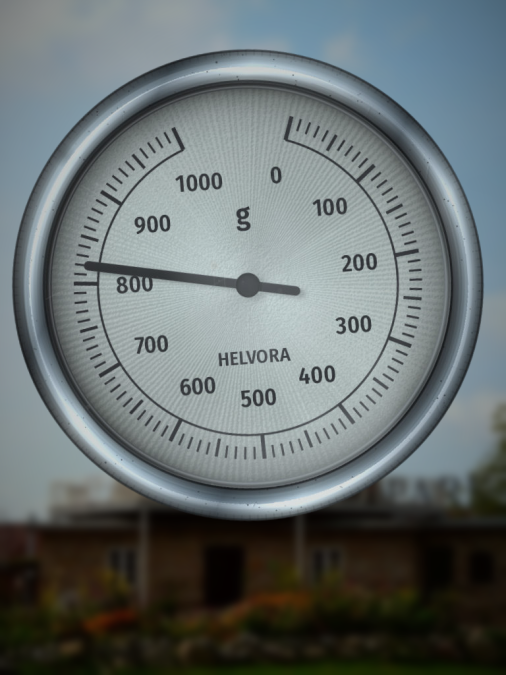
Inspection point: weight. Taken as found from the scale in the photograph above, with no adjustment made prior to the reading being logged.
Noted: 820 g
